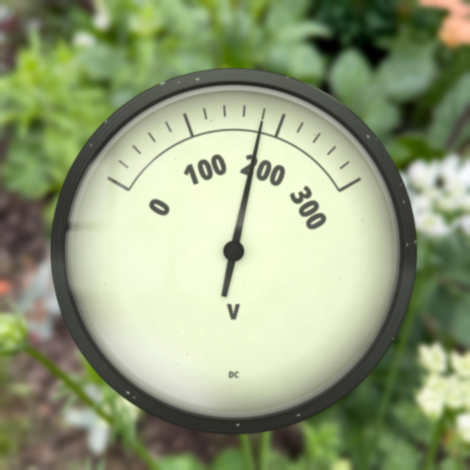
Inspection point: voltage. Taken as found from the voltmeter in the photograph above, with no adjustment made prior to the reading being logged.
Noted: 180 V
